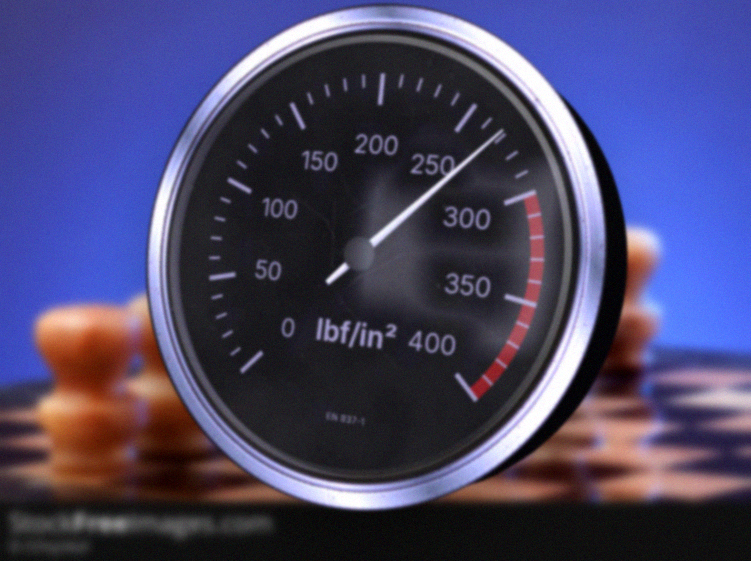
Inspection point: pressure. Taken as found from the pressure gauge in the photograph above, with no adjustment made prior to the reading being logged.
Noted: 270 psi
